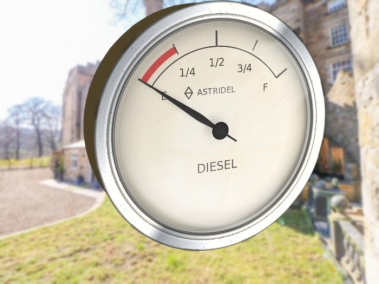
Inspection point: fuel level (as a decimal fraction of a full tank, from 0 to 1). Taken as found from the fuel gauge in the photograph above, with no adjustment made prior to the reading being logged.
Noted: 0
